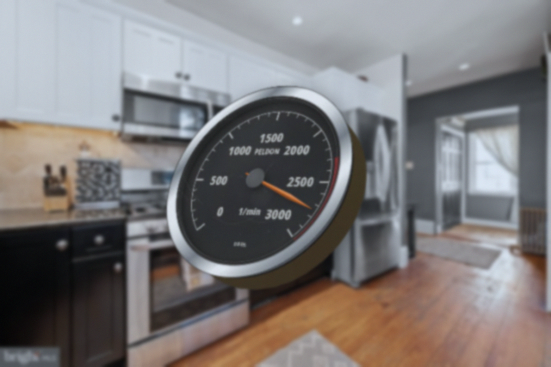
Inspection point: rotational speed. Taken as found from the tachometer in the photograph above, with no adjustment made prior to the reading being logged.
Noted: 2750 rpm
